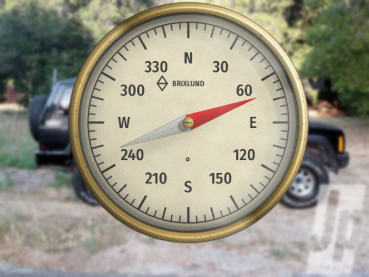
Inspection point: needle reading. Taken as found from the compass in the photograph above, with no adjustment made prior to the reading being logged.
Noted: 70 °
